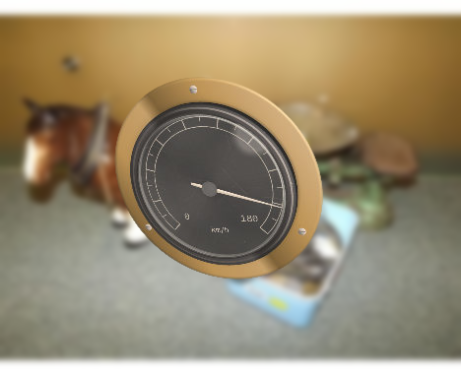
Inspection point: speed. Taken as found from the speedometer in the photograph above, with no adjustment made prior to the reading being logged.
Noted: 160 km/h
